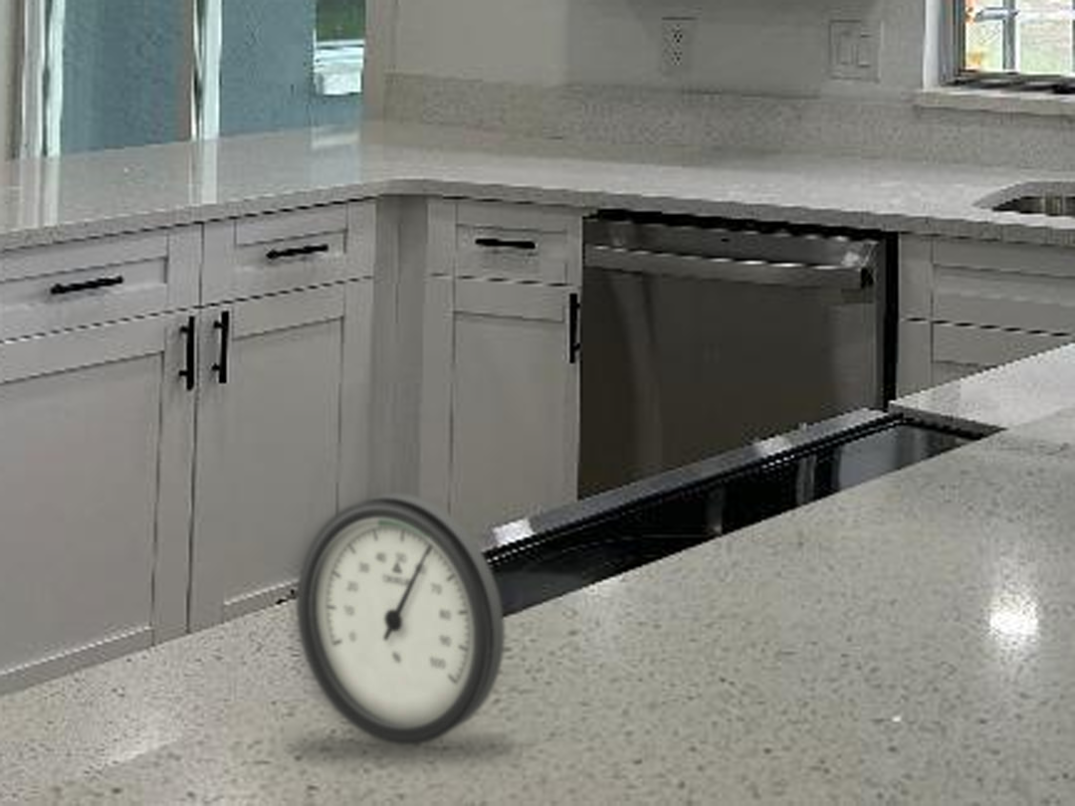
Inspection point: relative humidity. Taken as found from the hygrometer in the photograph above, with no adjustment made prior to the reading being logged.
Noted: 60 %
